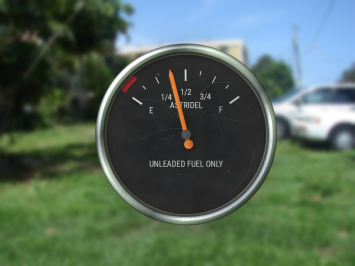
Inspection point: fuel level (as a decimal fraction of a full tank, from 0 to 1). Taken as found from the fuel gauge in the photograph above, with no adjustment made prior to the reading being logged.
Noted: 0.375
